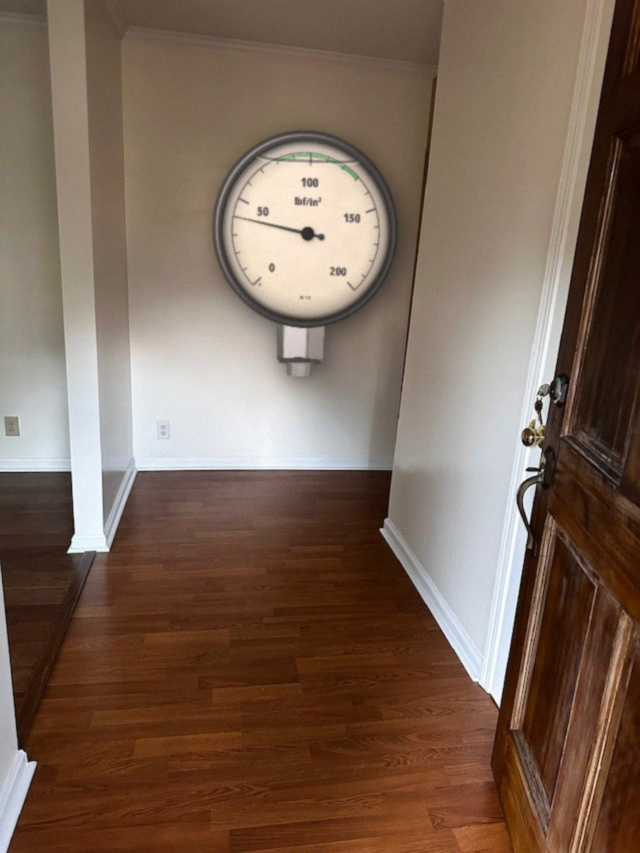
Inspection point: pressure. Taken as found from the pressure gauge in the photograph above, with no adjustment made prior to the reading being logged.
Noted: 40 psi
